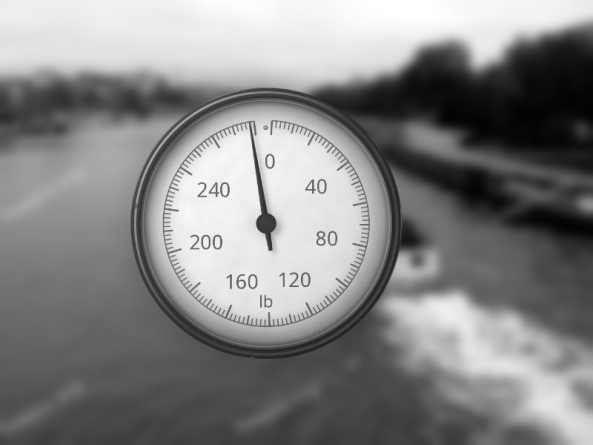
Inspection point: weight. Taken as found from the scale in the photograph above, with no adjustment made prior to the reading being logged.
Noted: 278 lb
